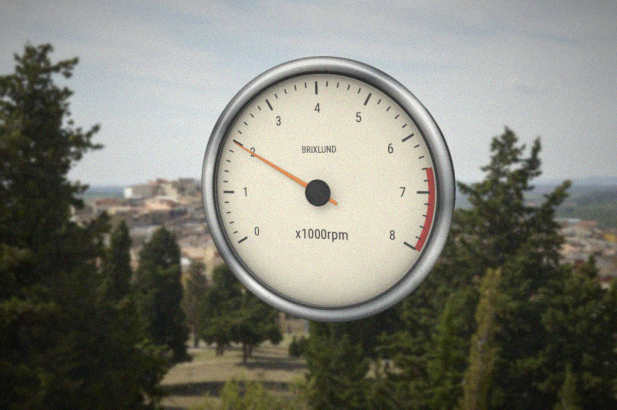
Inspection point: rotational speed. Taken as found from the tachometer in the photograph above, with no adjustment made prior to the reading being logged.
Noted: 2000 rpm
